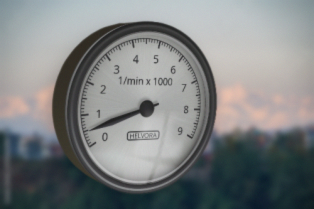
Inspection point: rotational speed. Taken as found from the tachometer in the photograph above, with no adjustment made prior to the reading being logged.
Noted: 500 rpm
